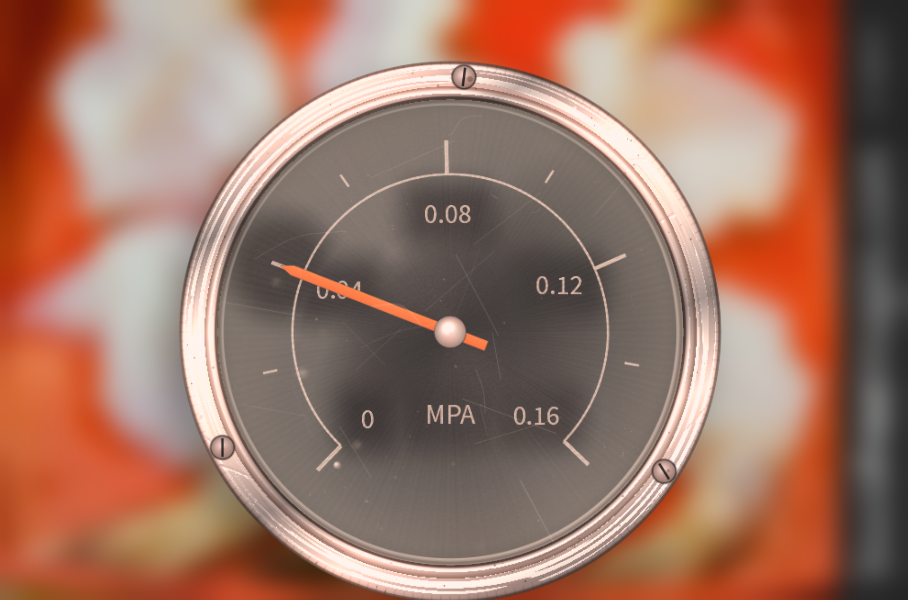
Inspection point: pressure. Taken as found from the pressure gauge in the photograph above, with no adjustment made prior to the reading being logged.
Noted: 0.04 MPa
